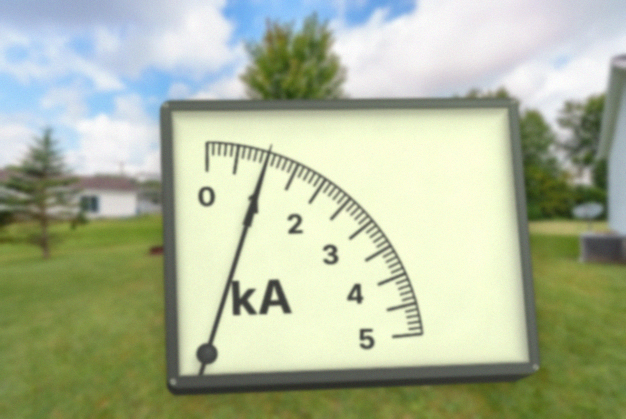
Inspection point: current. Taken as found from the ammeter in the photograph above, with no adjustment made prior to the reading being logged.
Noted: 1 kA
